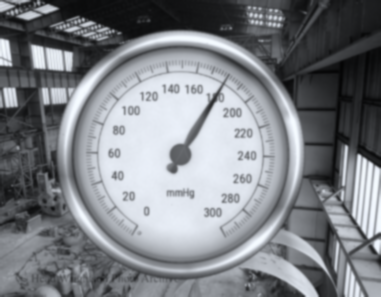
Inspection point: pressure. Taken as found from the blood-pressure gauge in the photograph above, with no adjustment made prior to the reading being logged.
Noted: 180 mmHg
